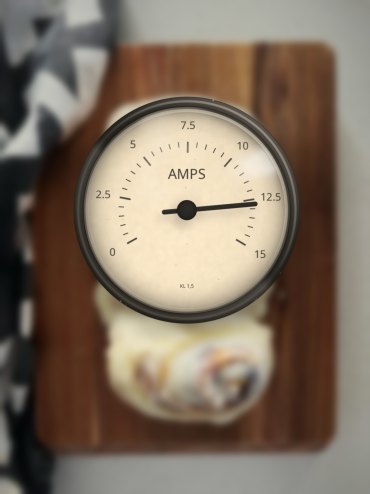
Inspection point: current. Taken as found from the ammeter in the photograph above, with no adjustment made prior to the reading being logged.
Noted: 12.75 A
